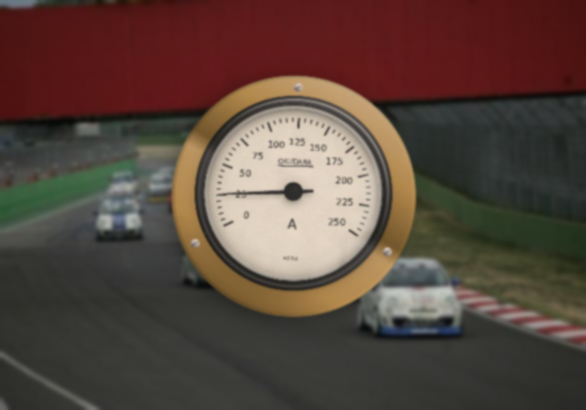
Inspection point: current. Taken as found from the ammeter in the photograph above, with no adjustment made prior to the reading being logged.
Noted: 25 A
